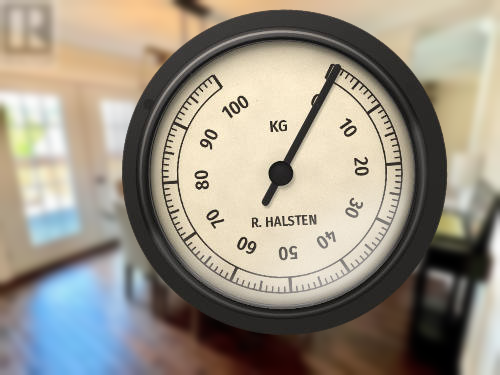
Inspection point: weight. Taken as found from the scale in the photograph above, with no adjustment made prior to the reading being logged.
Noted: 1 kg
